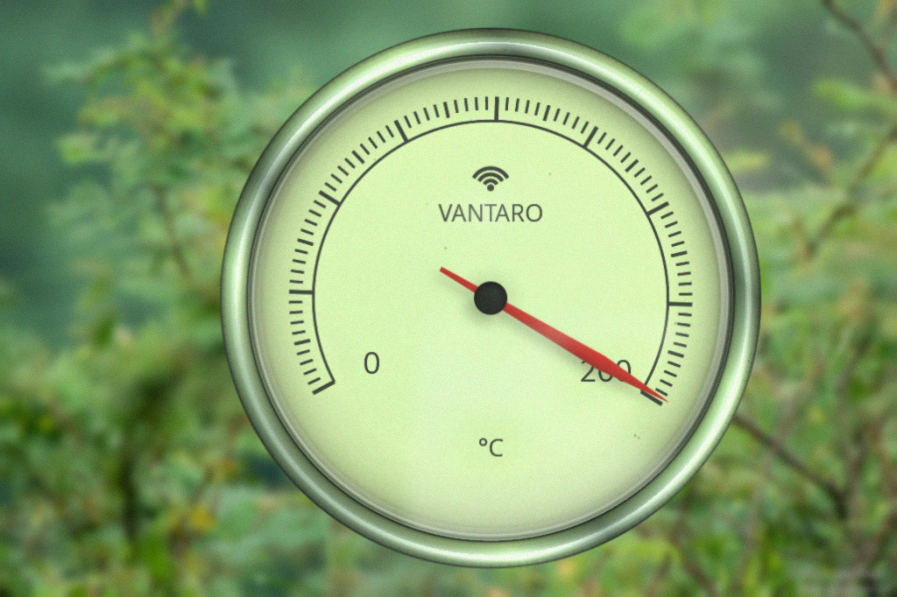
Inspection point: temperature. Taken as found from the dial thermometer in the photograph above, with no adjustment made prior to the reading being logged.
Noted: 198.75 °C
